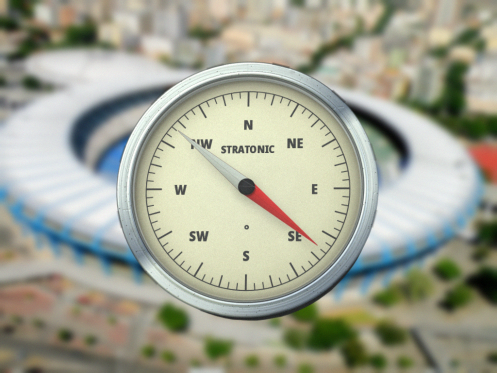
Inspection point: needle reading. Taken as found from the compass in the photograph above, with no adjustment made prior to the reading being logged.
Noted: 130 °
